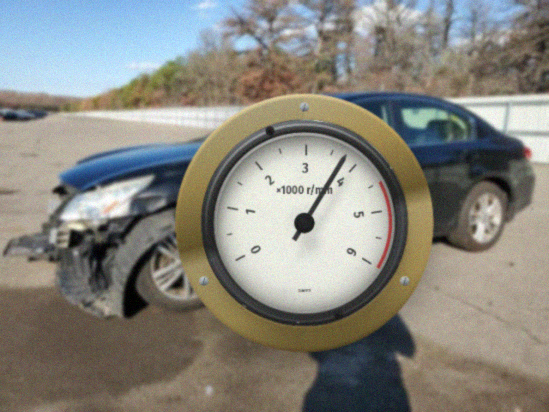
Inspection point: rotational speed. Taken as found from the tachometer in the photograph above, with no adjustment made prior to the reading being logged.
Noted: 3750 rpm
